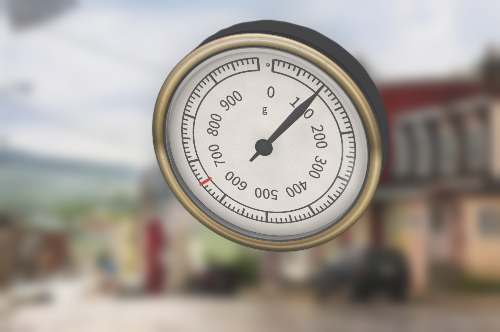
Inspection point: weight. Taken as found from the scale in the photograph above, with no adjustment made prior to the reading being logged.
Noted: 100 g
